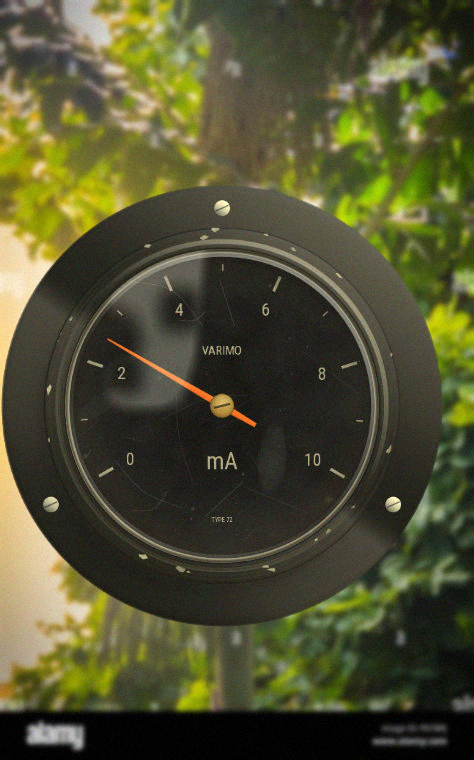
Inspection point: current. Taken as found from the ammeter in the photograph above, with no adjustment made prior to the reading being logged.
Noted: 2.5 mA
